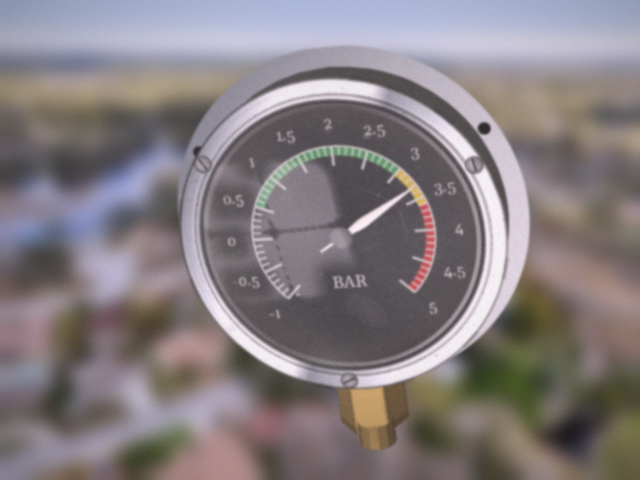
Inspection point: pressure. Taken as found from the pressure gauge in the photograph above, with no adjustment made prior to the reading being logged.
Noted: 3.3 bar
